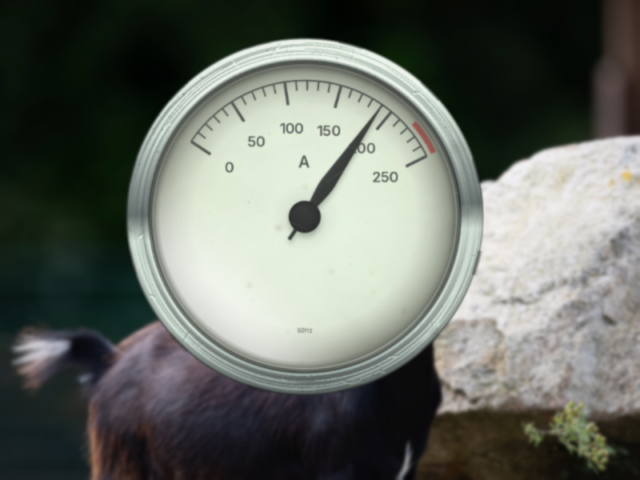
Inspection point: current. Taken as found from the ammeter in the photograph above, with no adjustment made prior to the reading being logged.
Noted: 190 A
